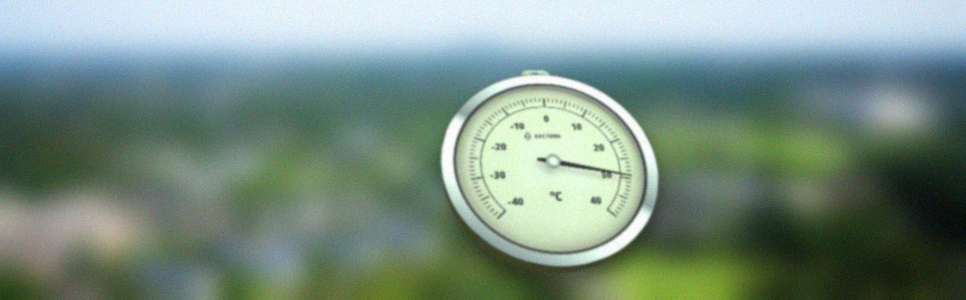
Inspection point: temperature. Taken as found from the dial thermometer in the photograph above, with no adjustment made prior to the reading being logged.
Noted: 30 °C
